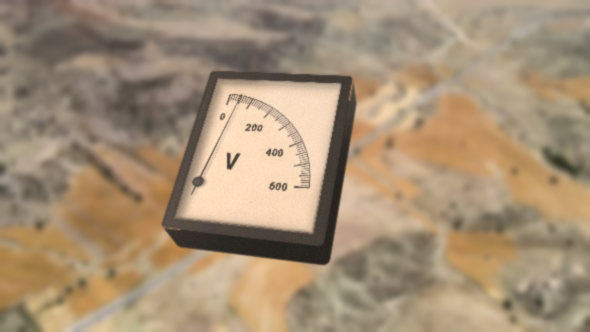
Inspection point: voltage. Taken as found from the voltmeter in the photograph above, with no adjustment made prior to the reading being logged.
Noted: 50 V
